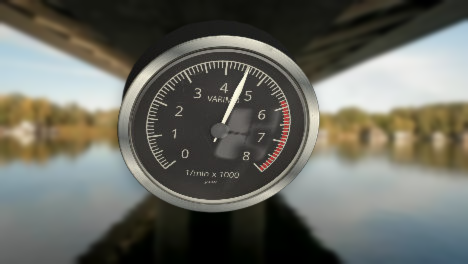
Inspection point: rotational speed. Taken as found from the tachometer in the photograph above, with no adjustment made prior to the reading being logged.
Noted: 4500 rpm
